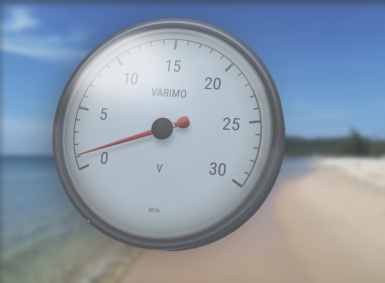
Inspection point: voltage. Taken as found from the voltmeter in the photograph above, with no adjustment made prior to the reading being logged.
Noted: 1 V
